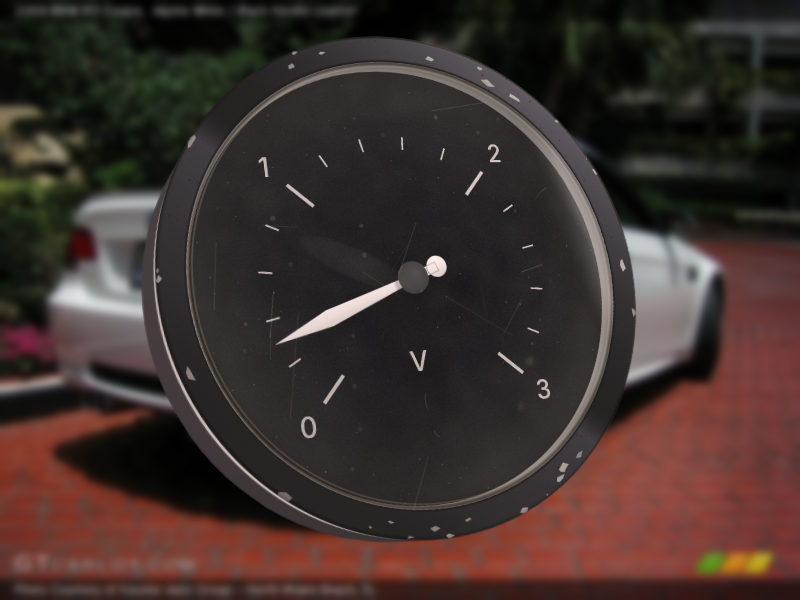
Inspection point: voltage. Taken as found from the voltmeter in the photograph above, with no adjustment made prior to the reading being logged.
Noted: 0.3 V
